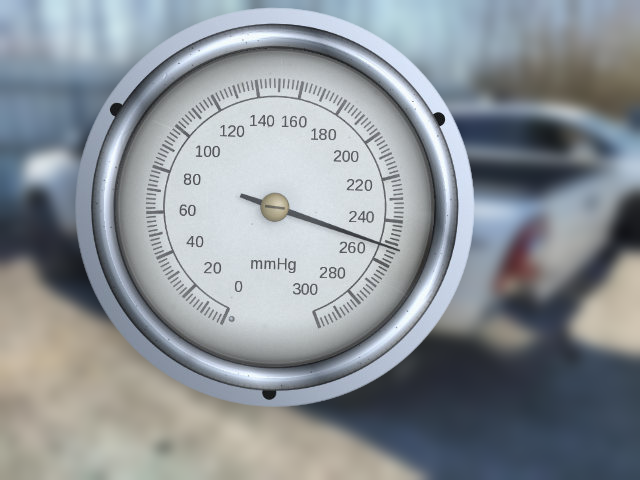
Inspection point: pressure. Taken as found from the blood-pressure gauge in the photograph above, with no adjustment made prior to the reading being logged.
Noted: 252 mmHg
